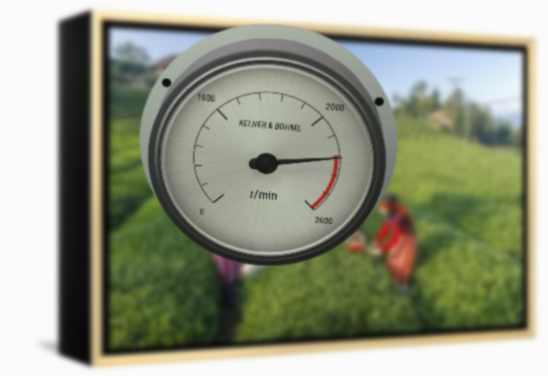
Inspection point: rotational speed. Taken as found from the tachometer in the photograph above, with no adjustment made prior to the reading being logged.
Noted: 2400 rpm
